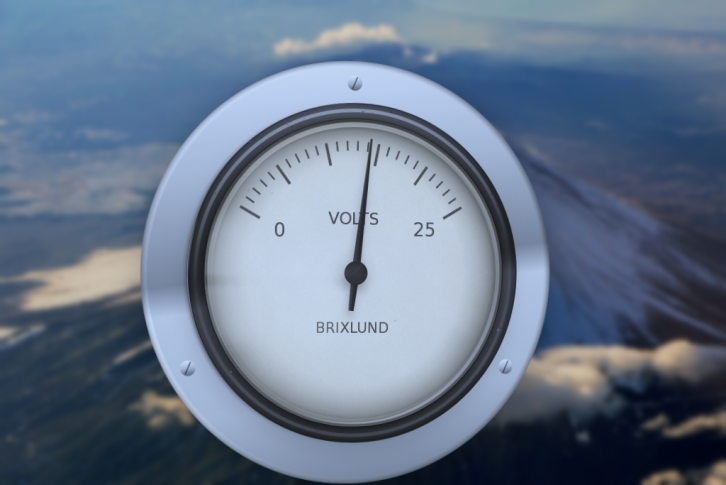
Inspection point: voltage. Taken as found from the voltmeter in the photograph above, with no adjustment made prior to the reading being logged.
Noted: 14 V
